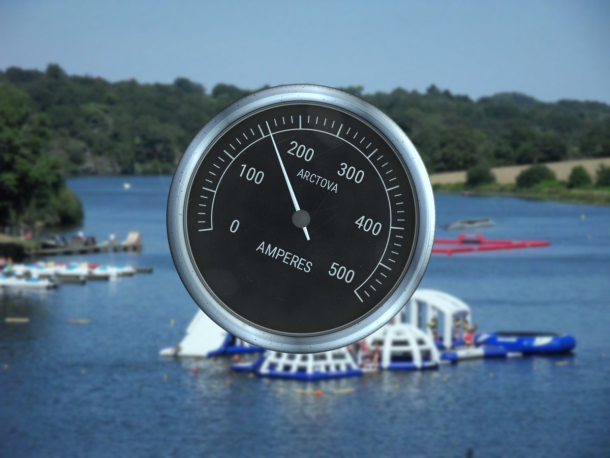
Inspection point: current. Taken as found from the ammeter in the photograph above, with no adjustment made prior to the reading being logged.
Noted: 160 A
